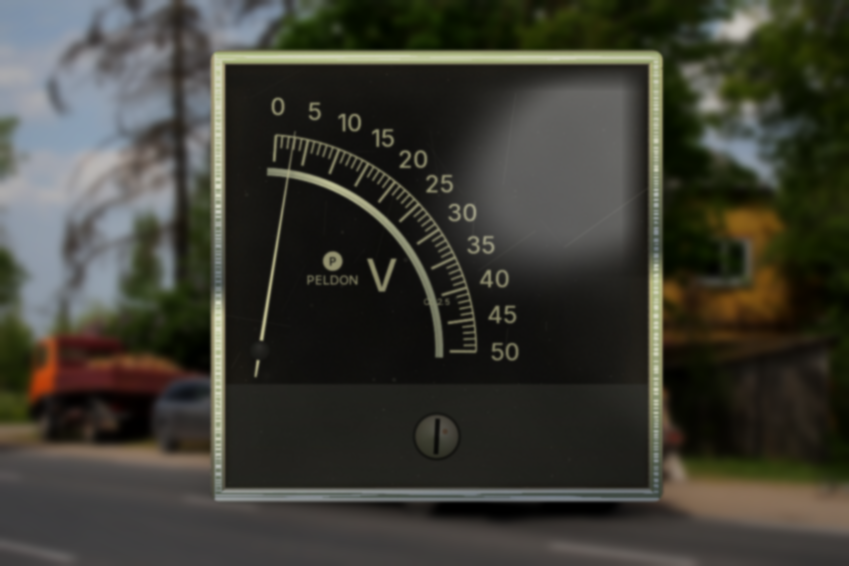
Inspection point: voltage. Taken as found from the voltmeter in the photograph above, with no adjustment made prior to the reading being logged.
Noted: 3 V
